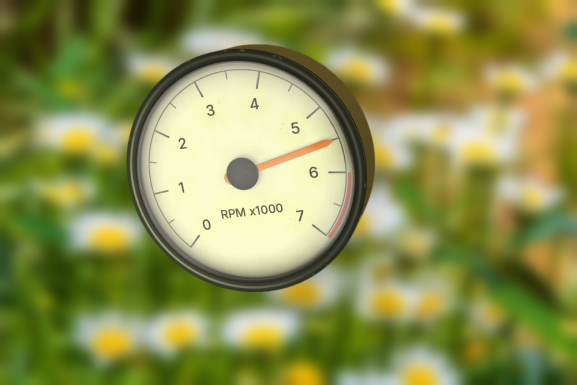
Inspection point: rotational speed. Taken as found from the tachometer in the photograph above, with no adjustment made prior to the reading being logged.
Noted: 5500 rpm
